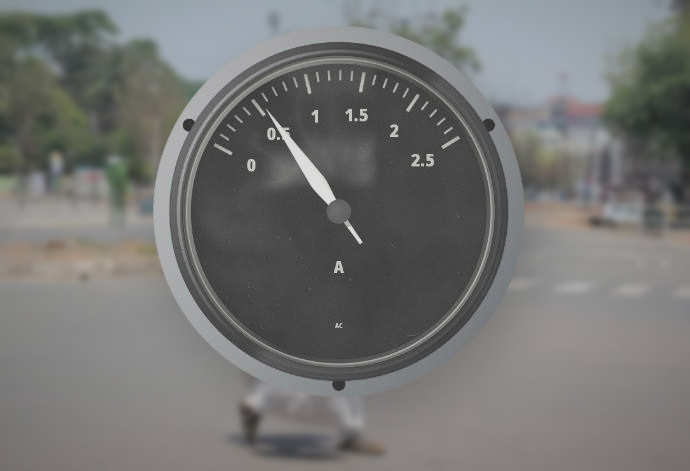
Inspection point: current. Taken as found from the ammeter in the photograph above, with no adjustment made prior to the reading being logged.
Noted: 0.55 A
